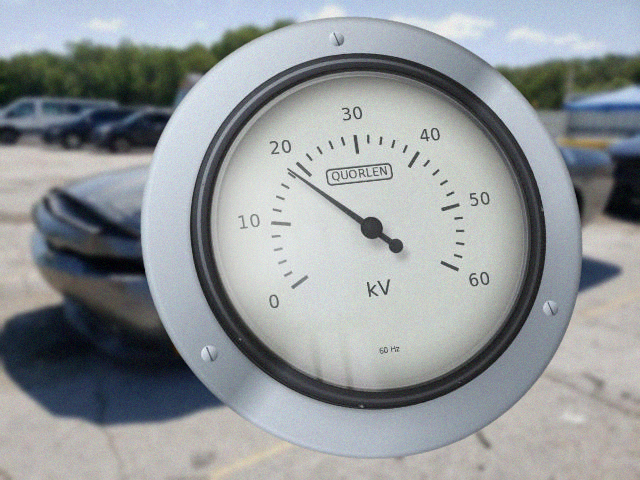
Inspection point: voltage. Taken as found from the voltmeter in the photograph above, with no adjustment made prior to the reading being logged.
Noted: 18 kV
